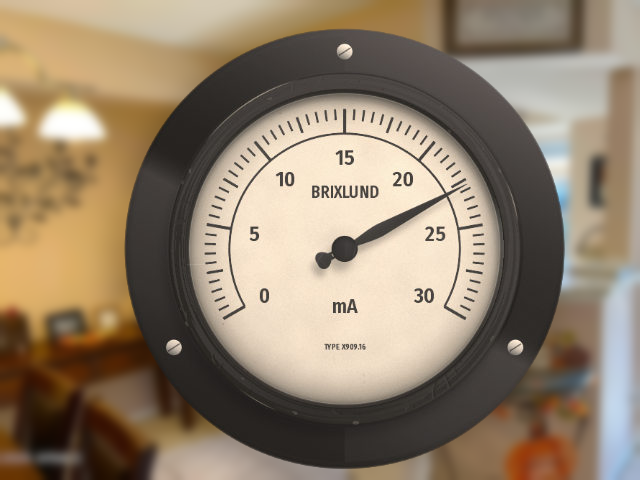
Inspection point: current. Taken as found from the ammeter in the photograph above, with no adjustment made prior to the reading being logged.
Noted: 22.75 mA
